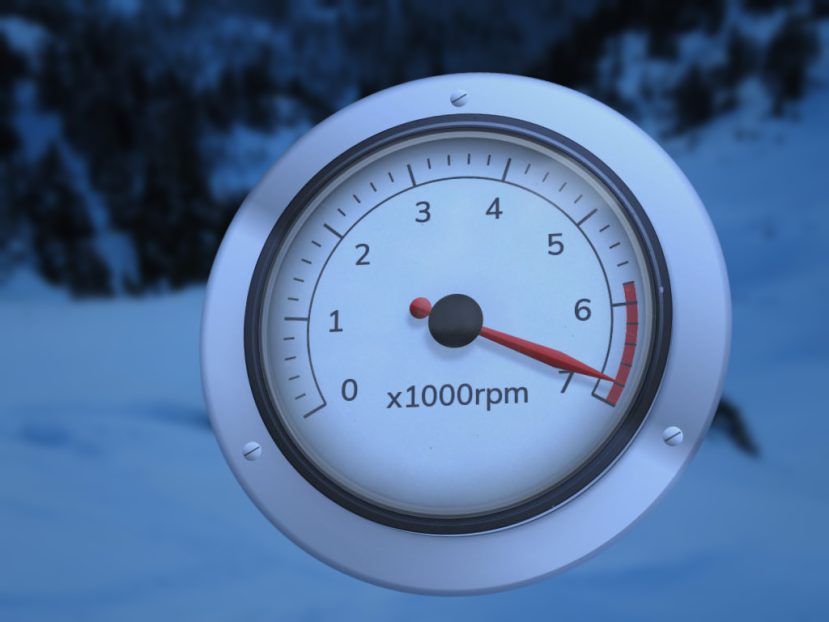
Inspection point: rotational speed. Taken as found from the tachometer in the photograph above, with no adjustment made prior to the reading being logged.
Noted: 6800 rpm
